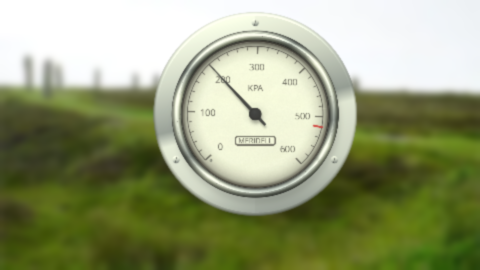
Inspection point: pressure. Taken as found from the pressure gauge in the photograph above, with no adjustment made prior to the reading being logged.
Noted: 200 kPa
